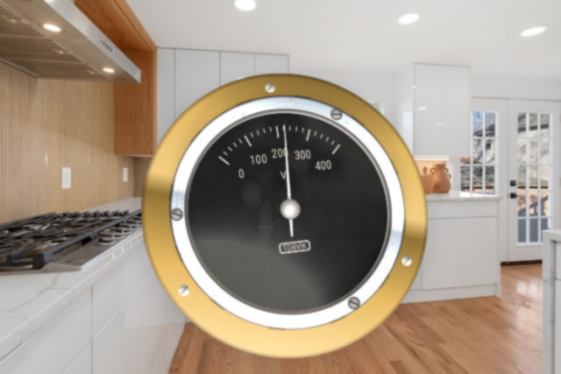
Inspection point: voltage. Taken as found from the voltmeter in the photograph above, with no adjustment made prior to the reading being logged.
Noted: 220 V
